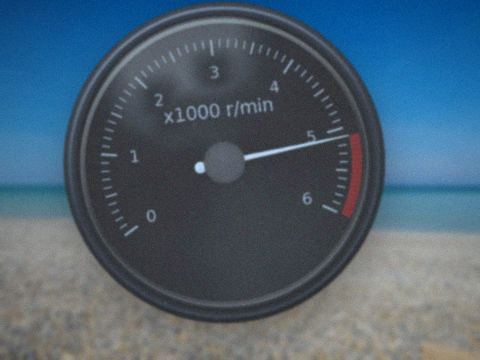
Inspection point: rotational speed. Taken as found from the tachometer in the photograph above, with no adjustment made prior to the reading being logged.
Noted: 5100 rpm
